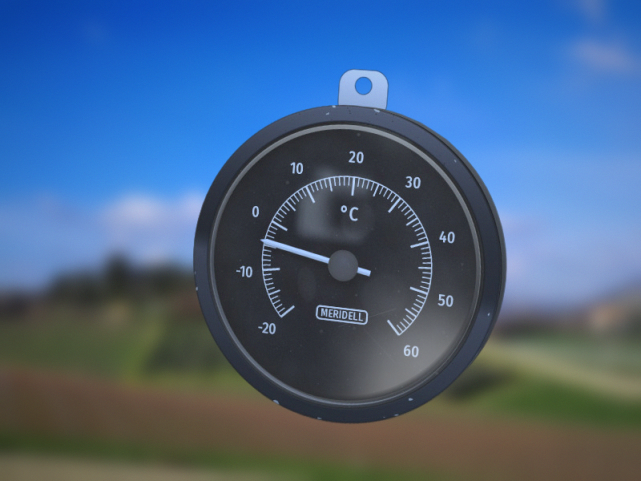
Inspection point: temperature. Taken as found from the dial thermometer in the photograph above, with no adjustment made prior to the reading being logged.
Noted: -4 °C
